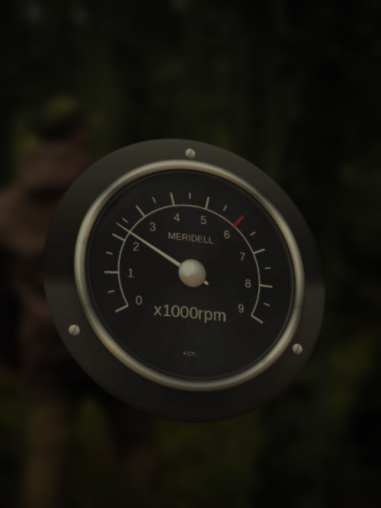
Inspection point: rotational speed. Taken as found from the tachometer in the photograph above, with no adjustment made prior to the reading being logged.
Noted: 2250 rpm
